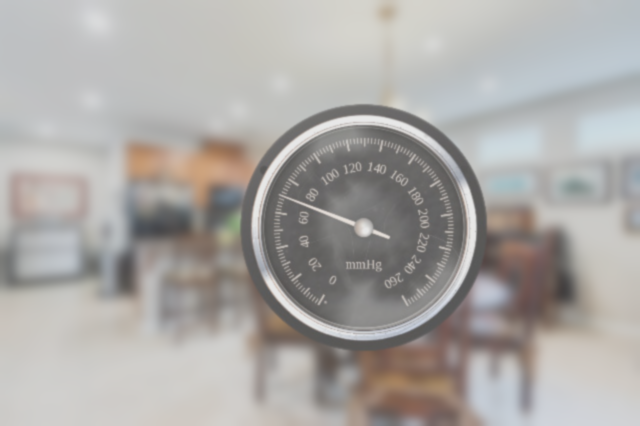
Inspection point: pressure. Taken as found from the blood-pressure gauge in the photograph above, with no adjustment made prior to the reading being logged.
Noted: 70 mmHg
